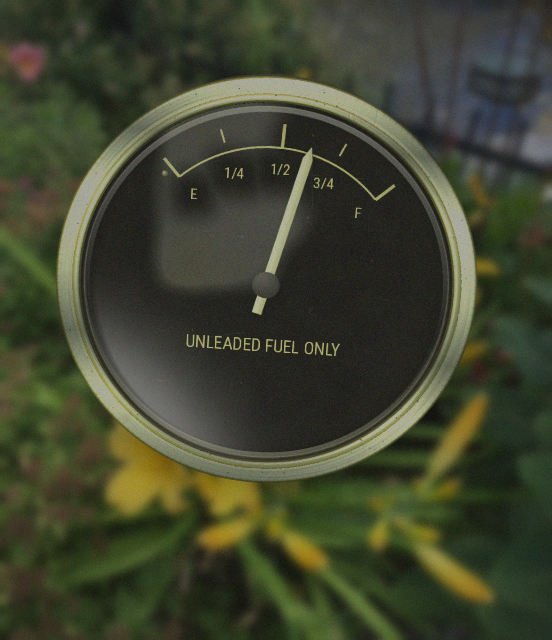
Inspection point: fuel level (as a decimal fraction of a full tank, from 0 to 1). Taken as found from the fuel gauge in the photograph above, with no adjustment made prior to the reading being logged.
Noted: 0.625
